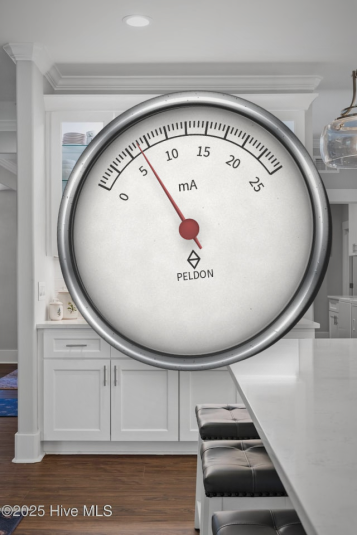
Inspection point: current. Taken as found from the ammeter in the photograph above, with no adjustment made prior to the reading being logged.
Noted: 6.5 mA
